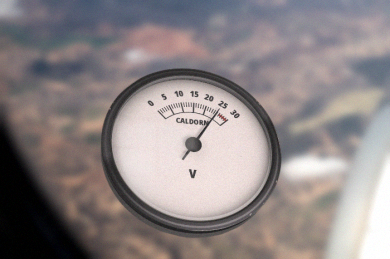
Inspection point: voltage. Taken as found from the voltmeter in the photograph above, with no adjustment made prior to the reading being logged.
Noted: 25 V
